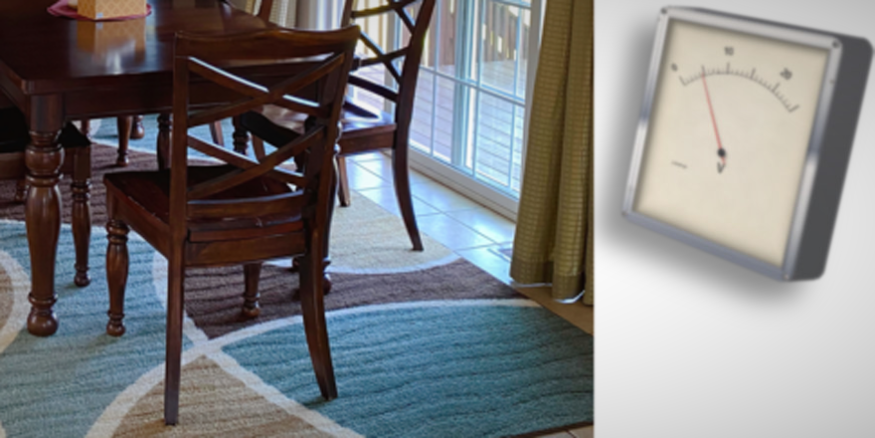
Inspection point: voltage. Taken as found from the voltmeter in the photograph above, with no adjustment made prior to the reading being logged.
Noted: 5 V
